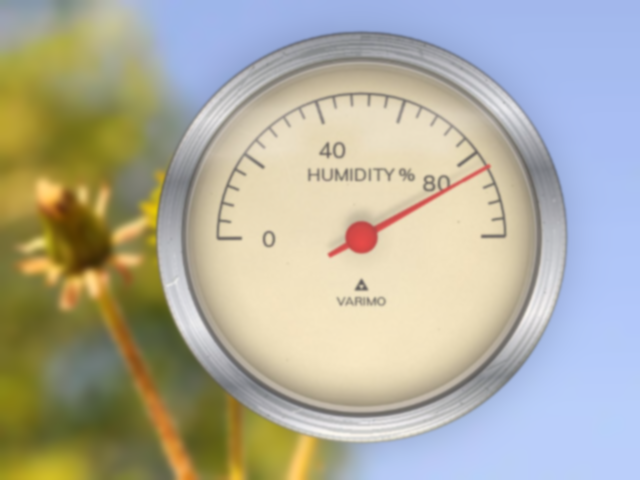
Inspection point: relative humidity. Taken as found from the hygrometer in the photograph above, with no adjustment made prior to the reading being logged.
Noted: 84 %
